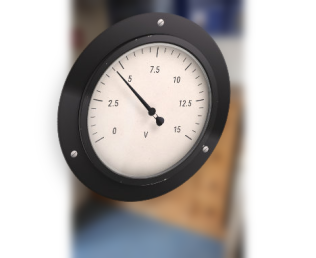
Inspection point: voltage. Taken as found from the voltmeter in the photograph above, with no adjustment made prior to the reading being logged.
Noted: 4.5 V
